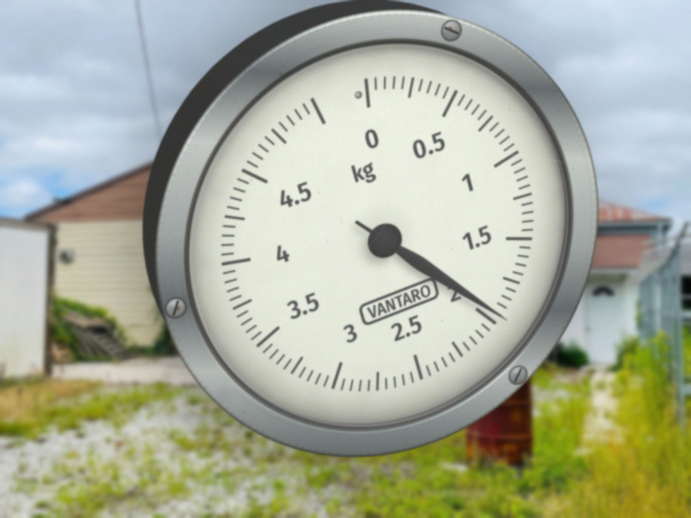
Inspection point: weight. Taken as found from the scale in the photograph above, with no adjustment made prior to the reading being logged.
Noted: 1.95 kg
